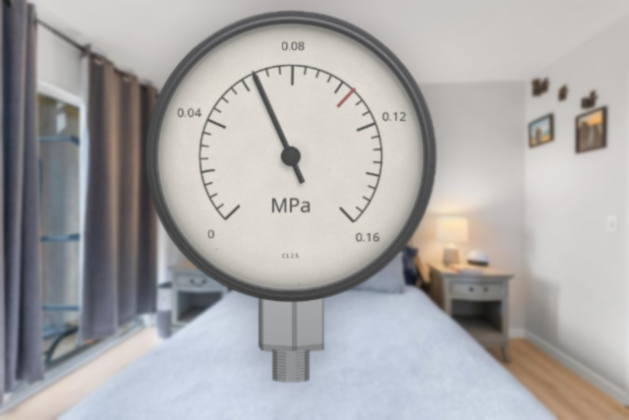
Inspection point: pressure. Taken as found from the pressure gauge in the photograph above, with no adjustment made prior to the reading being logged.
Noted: 0.065 MPa
